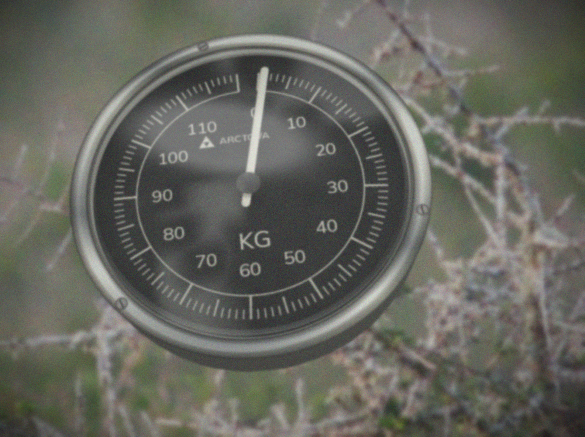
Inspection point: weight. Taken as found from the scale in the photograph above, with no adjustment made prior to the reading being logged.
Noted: 1 kg
